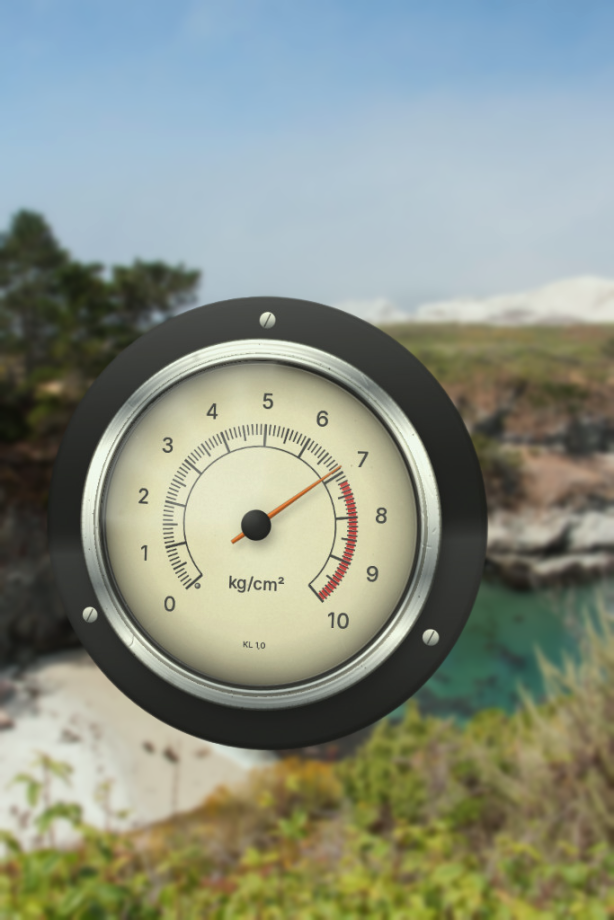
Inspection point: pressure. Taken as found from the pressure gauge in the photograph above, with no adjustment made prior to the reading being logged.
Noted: 6.9 kg/cm²
